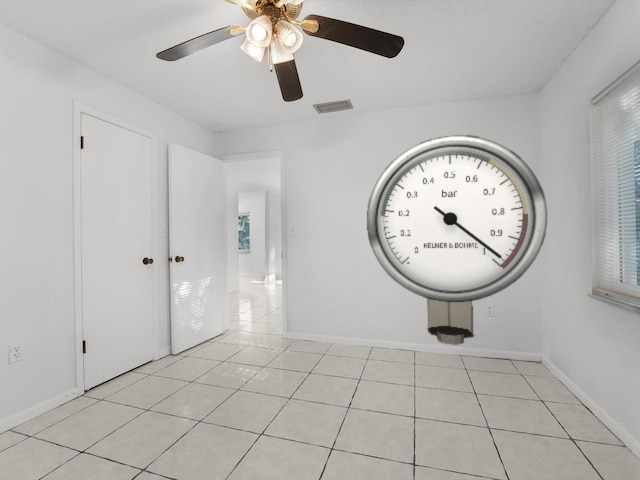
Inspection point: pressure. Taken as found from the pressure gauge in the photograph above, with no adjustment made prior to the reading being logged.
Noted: 0.98 bar
